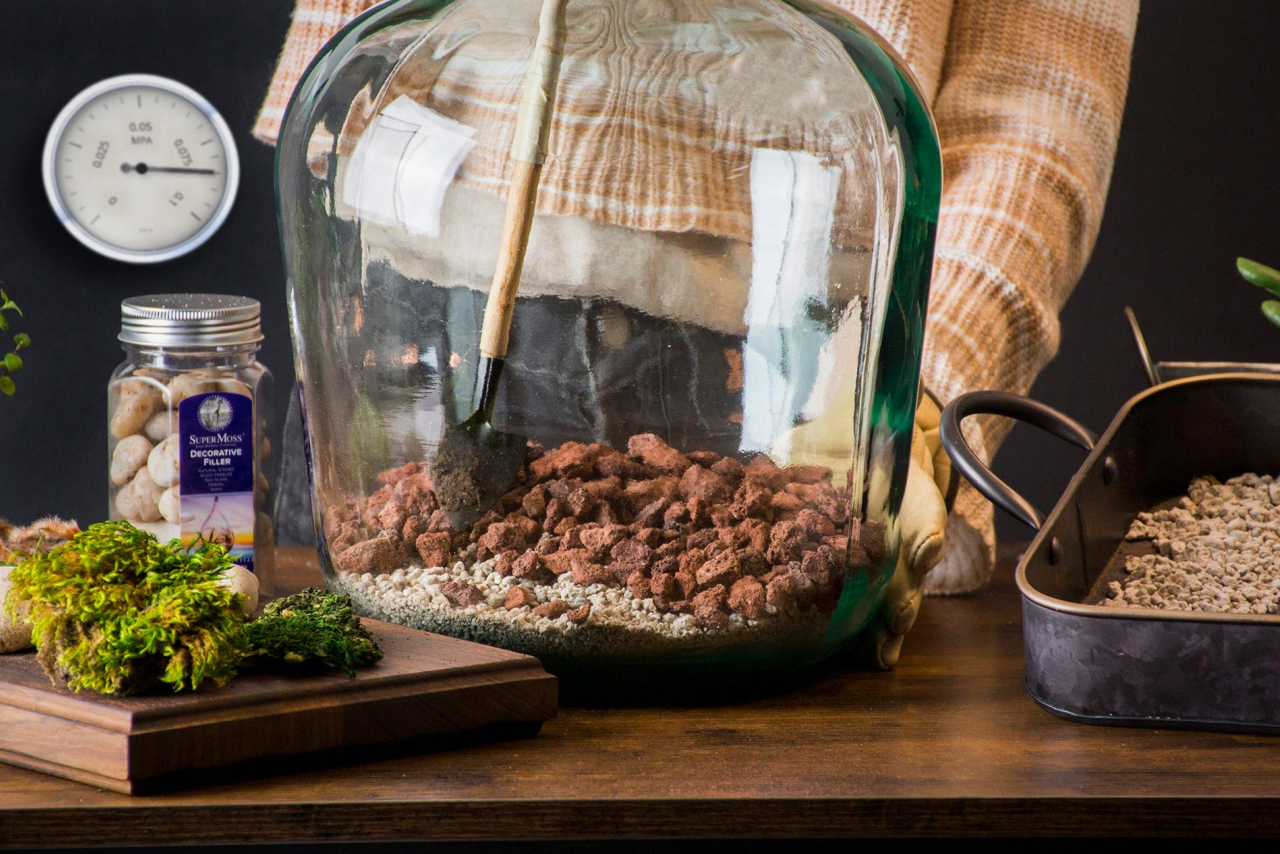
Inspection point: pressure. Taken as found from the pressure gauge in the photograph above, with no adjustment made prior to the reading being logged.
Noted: 0.085 MPa
